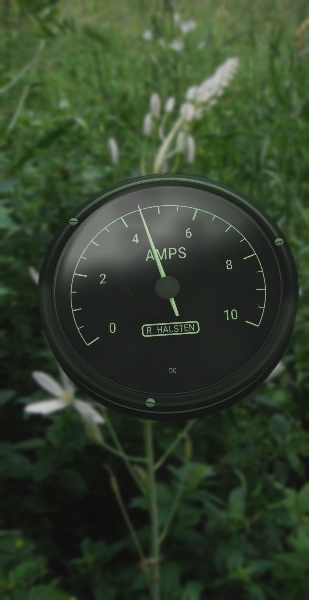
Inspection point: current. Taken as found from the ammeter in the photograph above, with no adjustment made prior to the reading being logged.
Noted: 4.5 A
